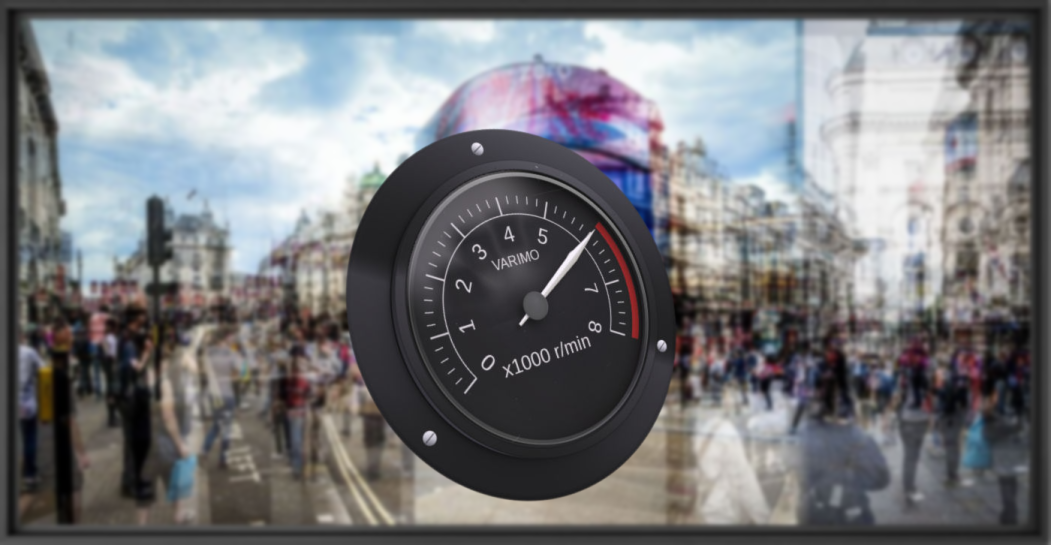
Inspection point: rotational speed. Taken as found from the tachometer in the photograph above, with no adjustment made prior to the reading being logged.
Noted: 6000 rpm
